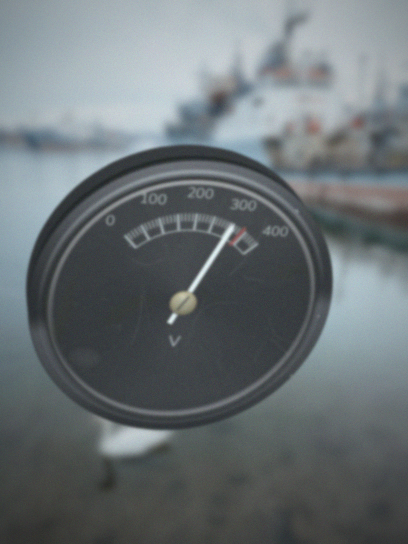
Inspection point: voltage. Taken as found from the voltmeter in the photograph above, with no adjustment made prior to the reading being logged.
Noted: 300 V
